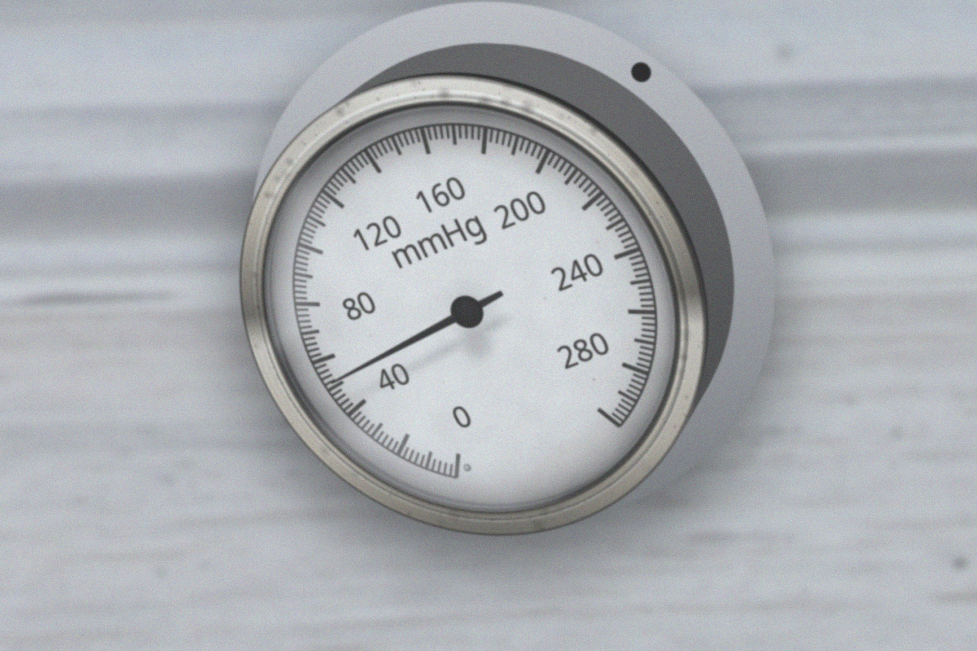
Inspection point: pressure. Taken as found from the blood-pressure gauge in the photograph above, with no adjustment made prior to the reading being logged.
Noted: 52 mmHg
